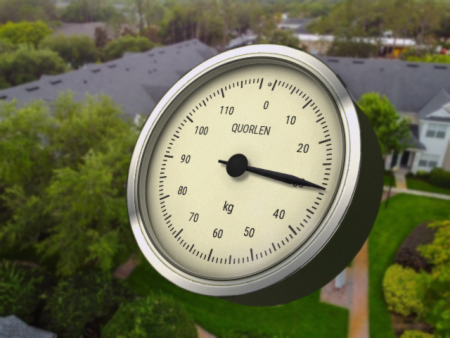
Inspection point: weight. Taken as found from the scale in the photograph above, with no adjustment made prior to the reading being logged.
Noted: 30 kg
